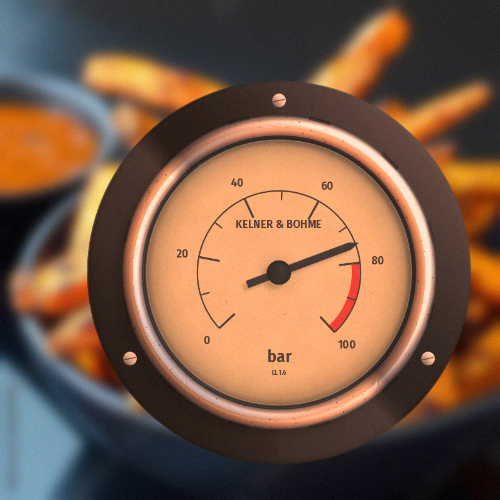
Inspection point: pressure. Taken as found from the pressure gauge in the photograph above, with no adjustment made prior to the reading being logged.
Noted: 75 bar
